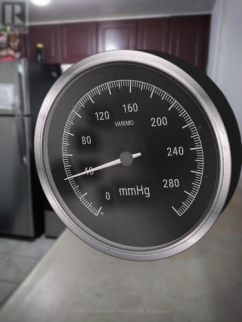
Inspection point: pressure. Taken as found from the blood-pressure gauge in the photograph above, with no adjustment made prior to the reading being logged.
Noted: 40 mmHg
